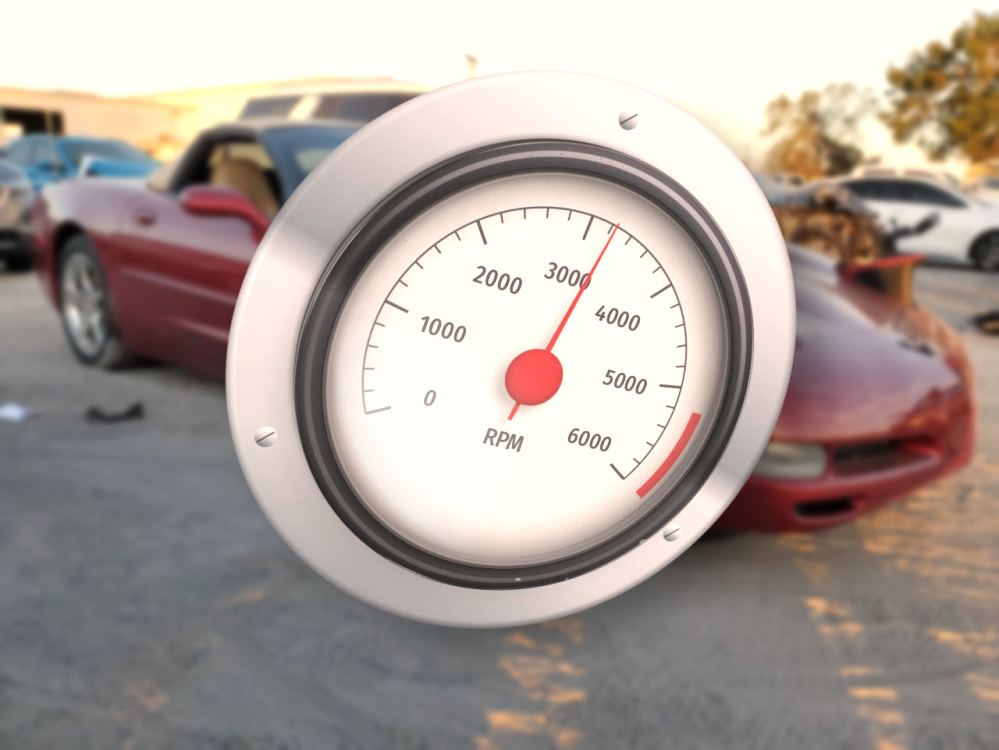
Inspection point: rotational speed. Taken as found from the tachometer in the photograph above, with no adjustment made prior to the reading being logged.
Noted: 3200 rpm
